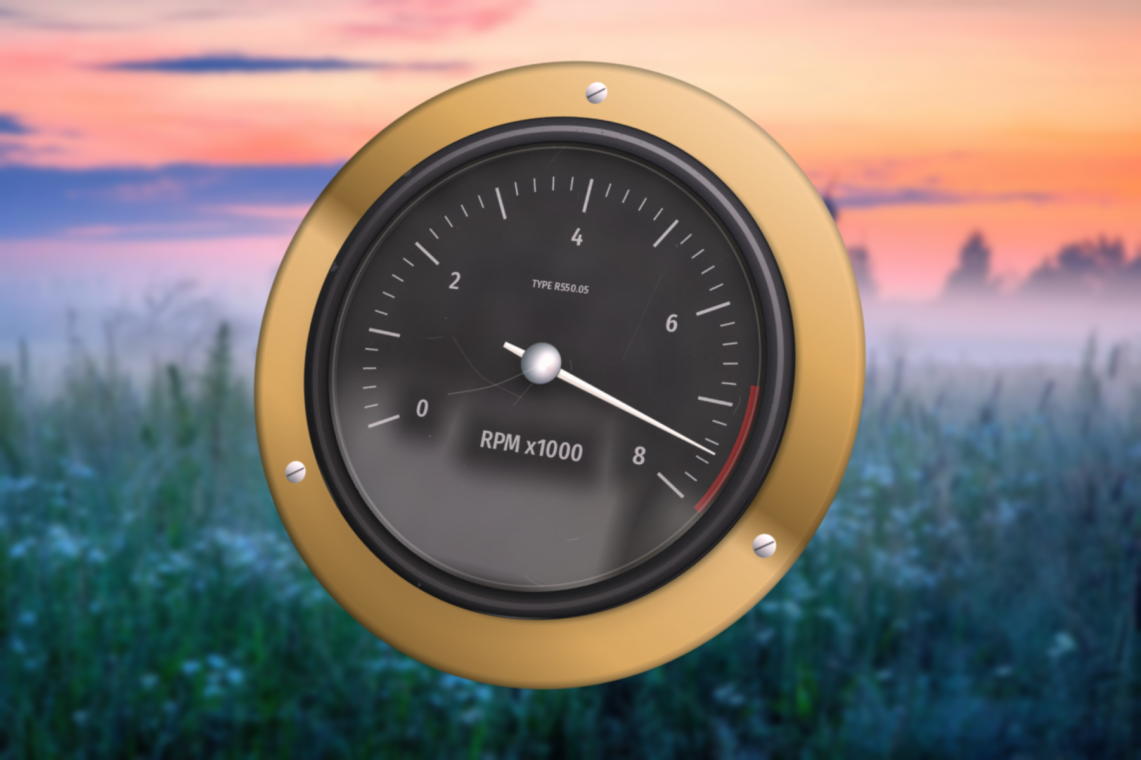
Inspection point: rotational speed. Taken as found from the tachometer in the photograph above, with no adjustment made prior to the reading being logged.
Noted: 7500 rpm
